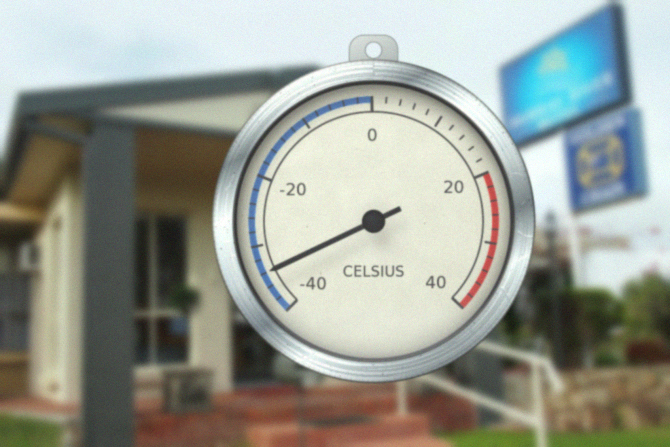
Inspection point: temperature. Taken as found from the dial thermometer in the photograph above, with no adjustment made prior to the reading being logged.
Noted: -34 °C
